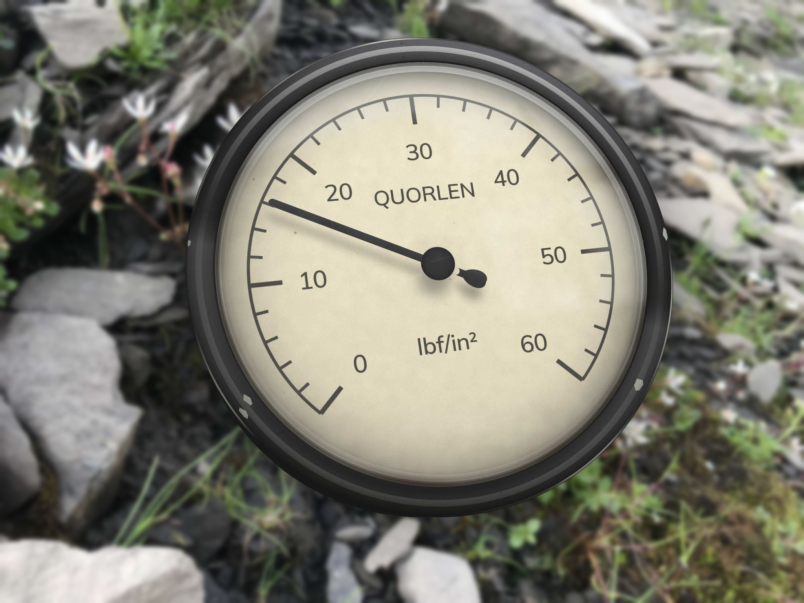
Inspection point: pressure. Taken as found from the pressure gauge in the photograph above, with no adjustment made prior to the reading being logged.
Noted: 16 psi
